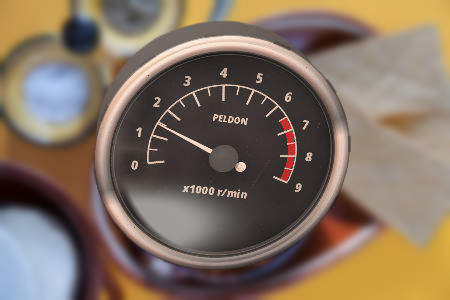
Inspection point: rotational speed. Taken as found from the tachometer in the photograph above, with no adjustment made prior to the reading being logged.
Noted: 1500 rpm
